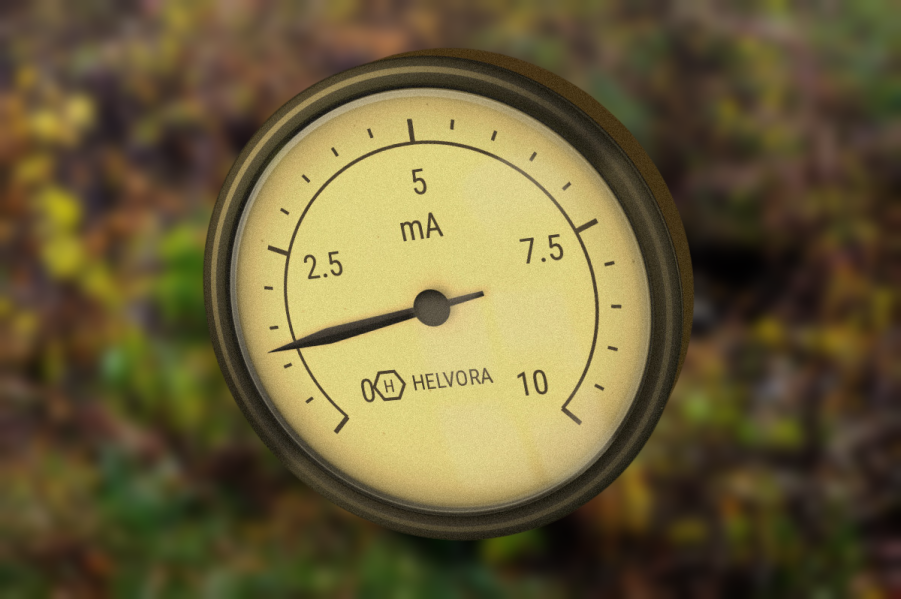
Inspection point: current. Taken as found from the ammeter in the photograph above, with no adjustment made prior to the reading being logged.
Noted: 1.25 mA
